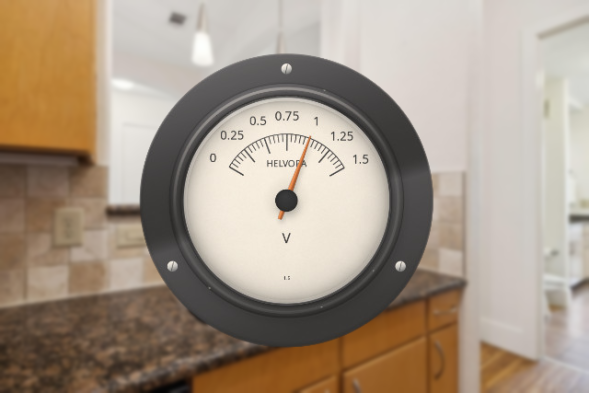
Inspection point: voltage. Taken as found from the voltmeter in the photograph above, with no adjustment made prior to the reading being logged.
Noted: 1 V
